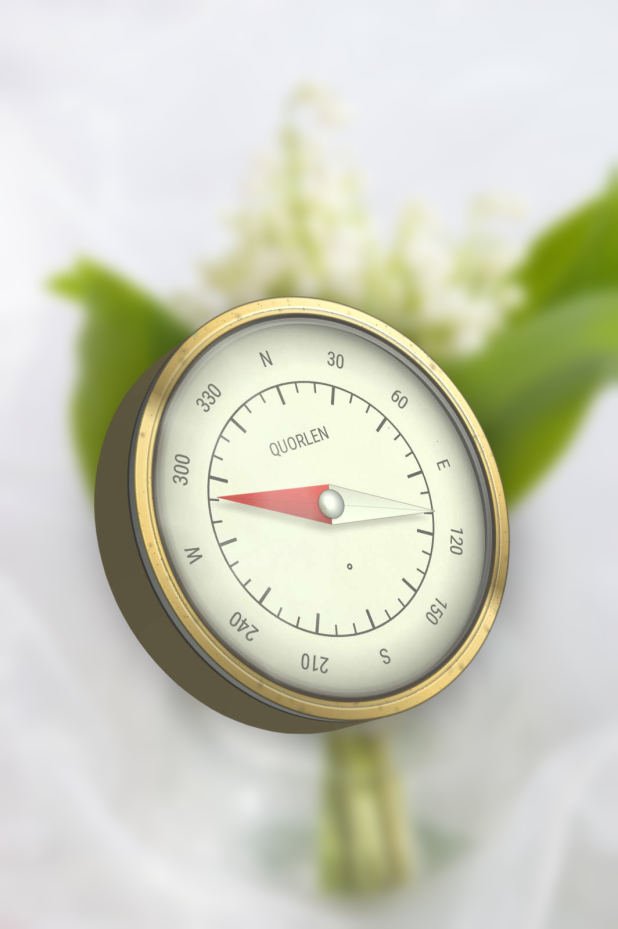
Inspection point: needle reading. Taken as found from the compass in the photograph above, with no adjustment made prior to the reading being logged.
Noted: 290 °
